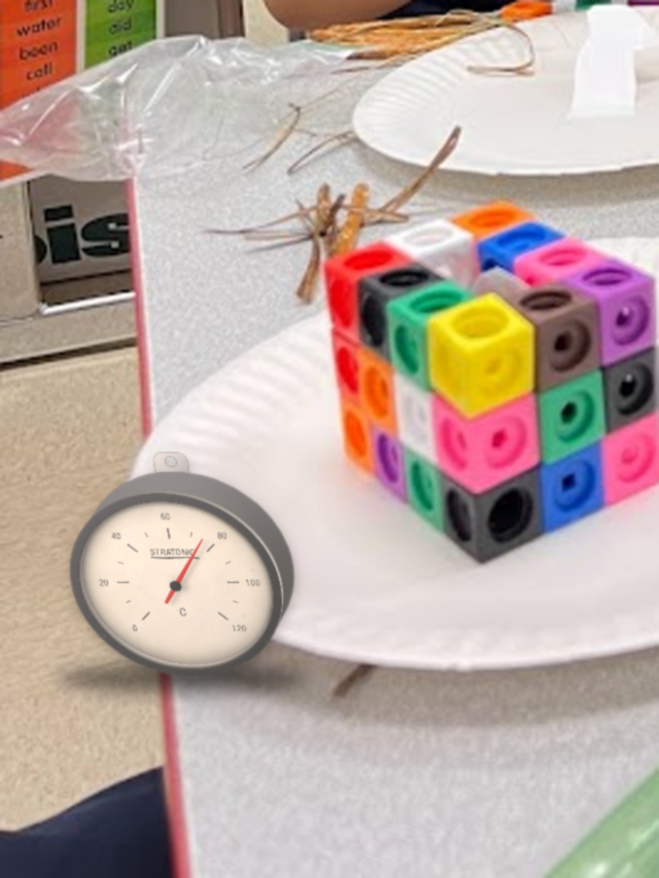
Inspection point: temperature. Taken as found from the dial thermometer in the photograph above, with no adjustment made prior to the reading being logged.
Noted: 75 °C
